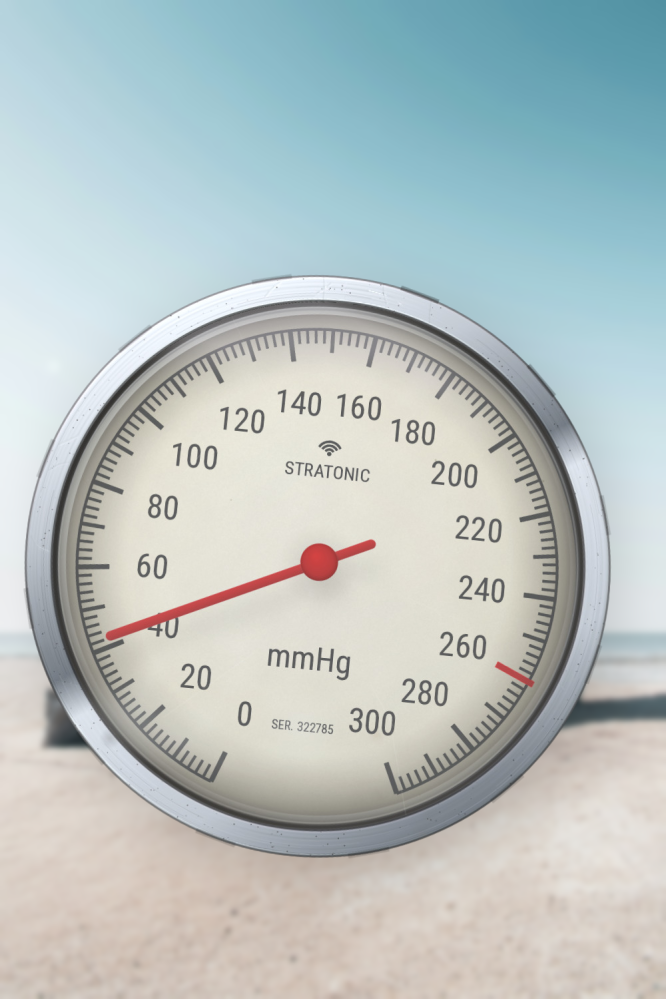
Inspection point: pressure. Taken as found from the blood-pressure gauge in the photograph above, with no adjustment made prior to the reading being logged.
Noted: 42 mmHg
